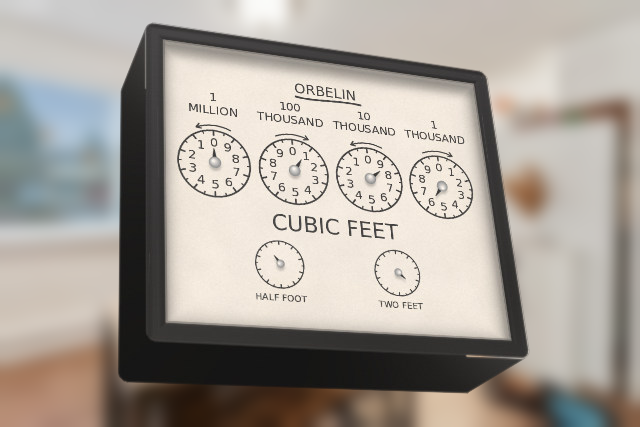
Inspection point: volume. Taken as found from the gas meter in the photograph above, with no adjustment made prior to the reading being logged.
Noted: 8600 ft³
